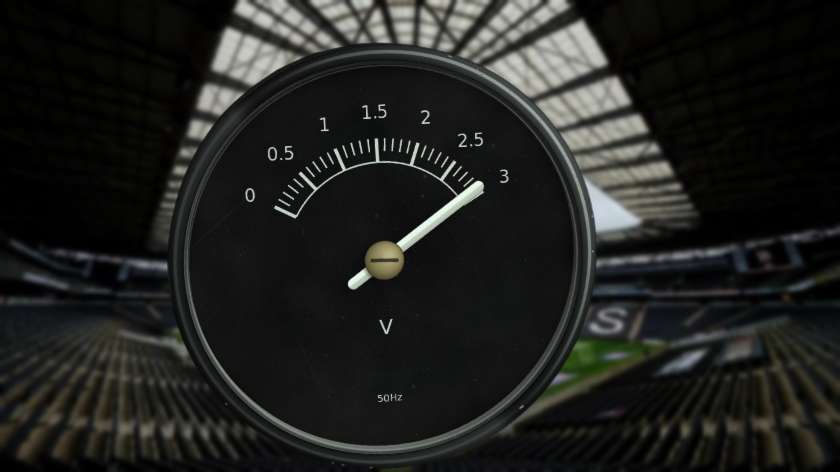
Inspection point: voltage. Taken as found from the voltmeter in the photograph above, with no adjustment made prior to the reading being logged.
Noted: 2.9 V
